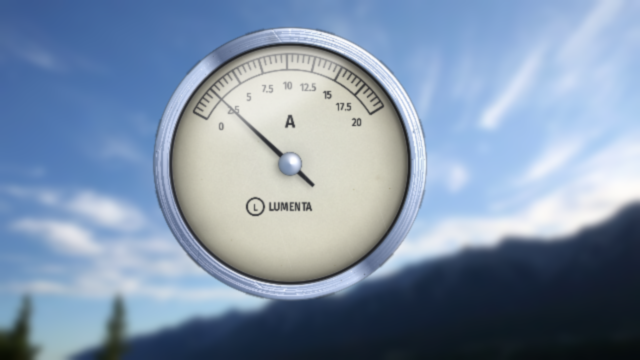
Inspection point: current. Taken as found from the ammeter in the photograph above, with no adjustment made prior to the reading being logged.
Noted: 2.5 A
